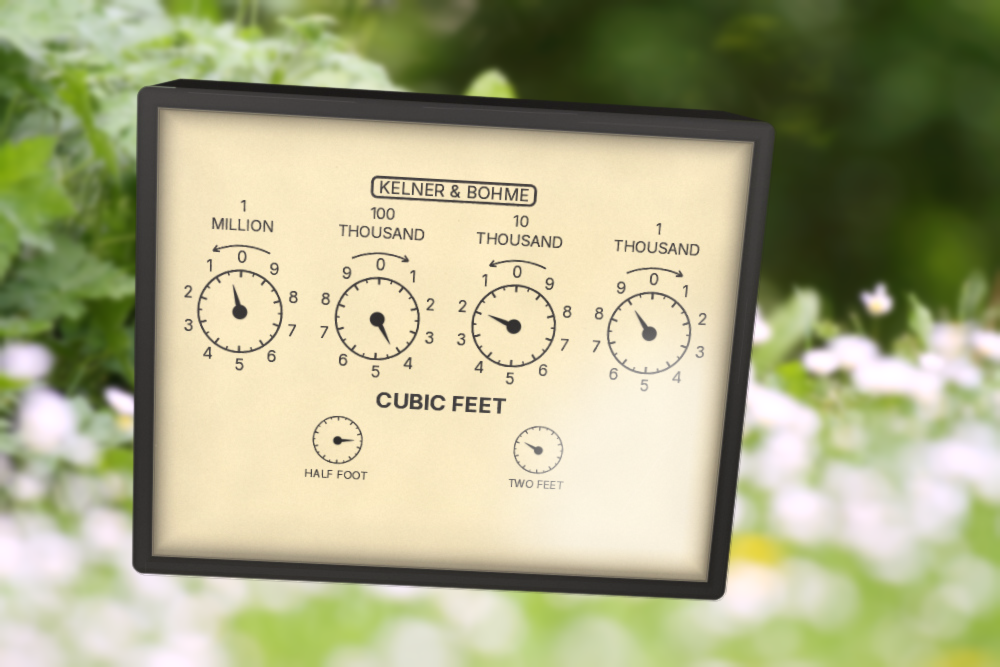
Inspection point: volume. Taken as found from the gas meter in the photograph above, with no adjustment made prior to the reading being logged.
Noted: 41900 ft³
